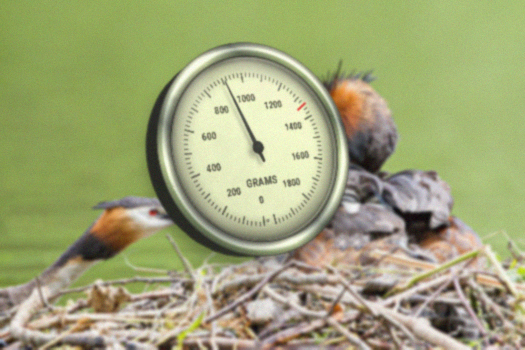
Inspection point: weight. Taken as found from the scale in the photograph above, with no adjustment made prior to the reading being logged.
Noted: 900 g
